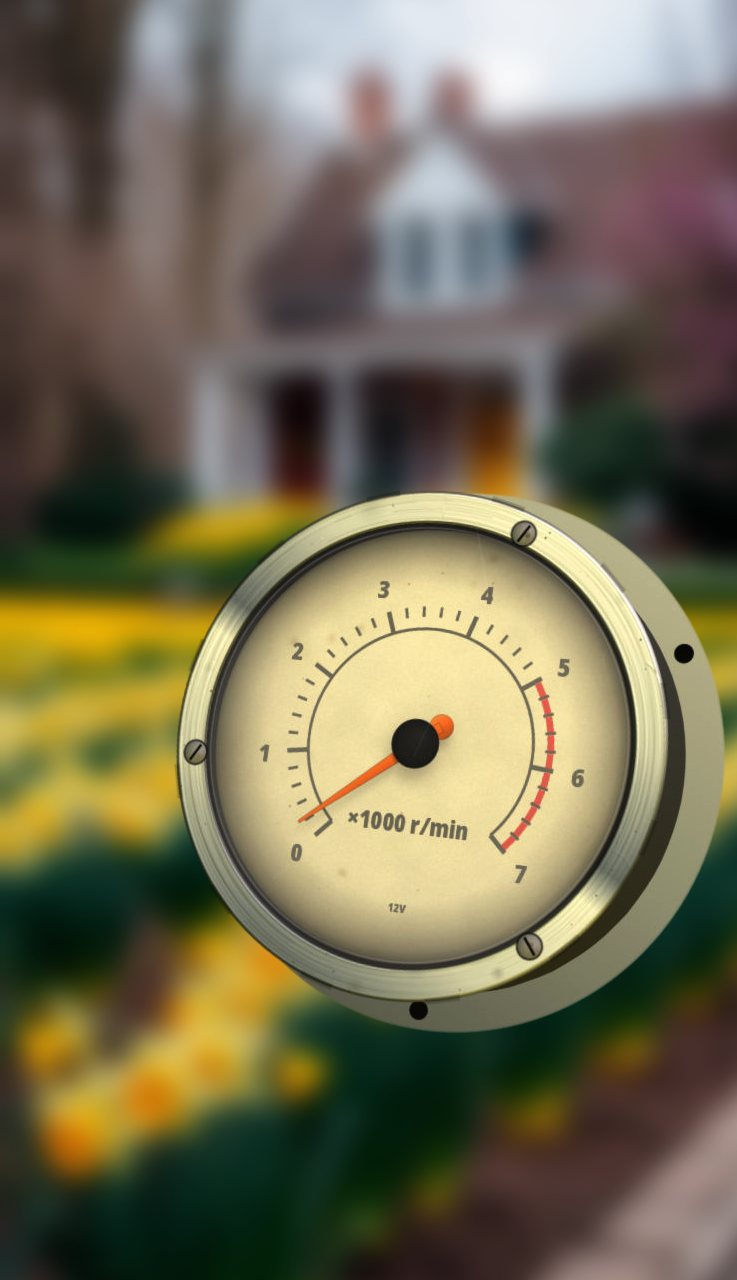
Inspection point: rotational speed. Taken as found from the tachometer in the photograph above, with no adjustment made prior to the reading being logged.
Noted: 200 rpm
